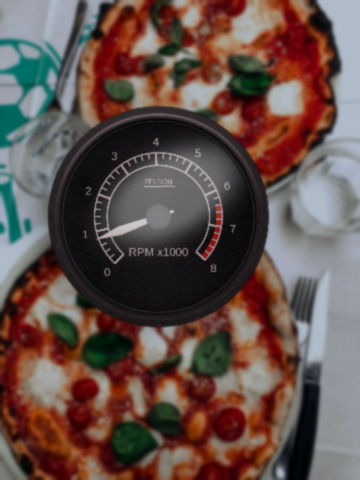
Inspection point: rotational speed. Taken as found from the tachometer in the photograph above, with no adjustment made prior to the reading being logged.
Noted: 800 rpm
